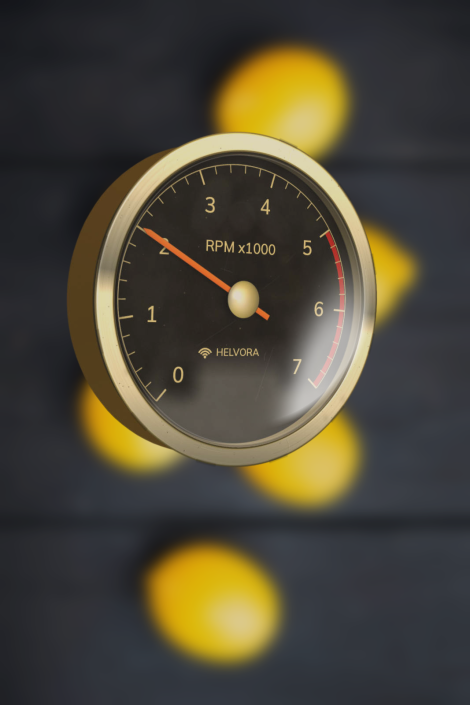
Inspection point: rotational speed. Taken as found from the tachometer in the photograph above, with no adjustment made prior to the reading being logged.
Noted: 2000 rpm
